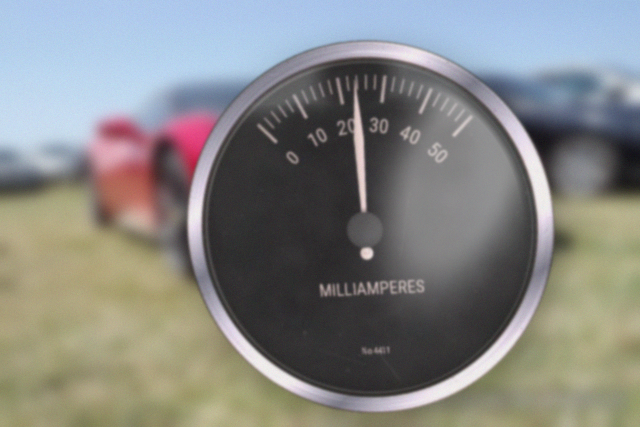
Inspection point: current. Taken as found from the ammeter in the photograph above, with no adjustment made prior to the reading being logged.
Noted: 24 mA
